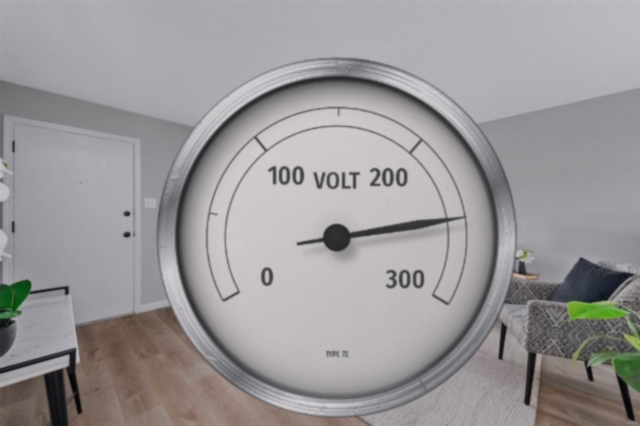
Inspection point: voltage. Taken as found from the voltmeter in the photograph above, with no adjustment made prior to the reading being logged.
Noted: 250 V
